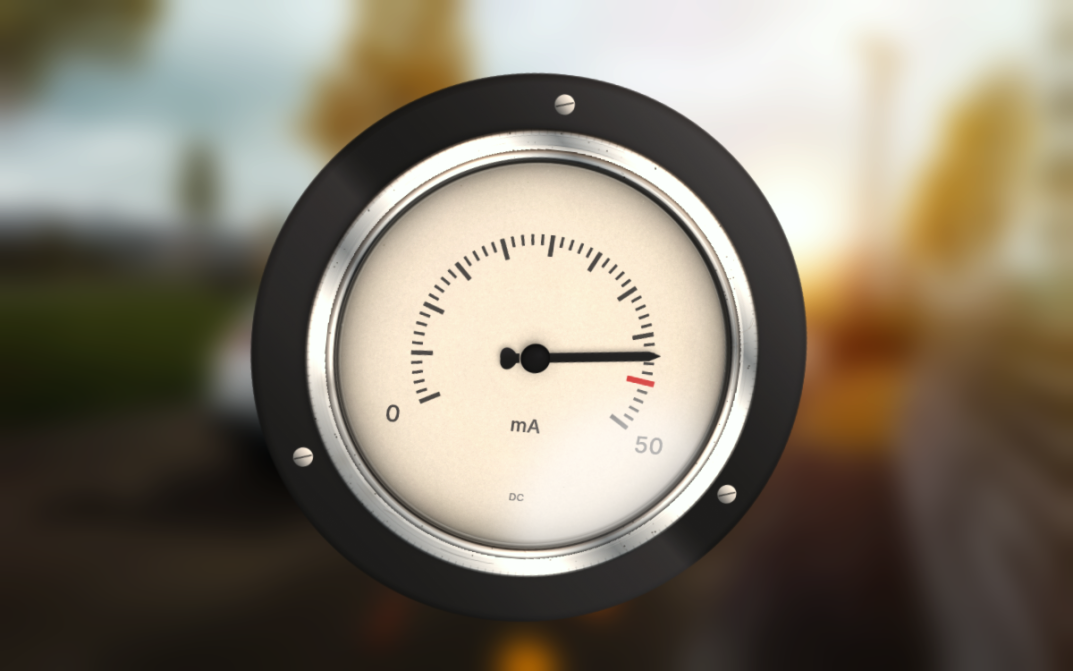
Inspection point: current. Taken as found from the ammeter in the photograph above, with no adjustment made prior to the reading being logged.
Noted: 42 mA
